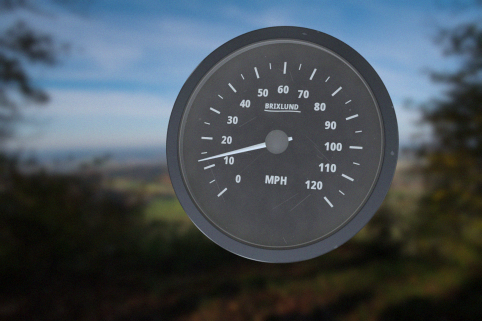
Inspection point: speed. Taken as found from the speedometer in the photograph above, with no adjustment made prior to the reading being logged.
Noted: 12.5 mph
